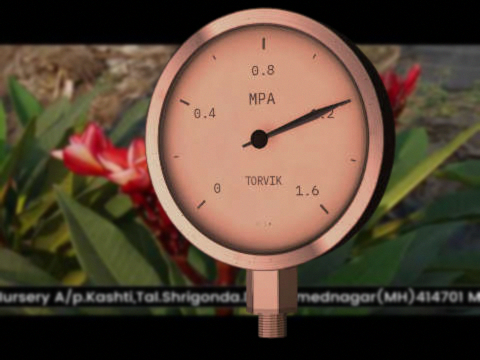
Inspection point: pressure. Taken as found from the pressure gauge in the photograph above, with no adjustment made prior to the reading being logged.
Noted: 1.2 MPa
